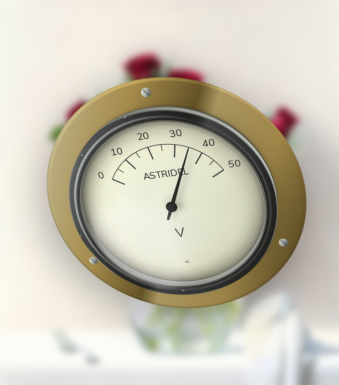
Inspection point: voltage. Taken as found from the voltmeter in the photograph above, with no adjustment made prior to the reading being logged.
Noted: 35 V
